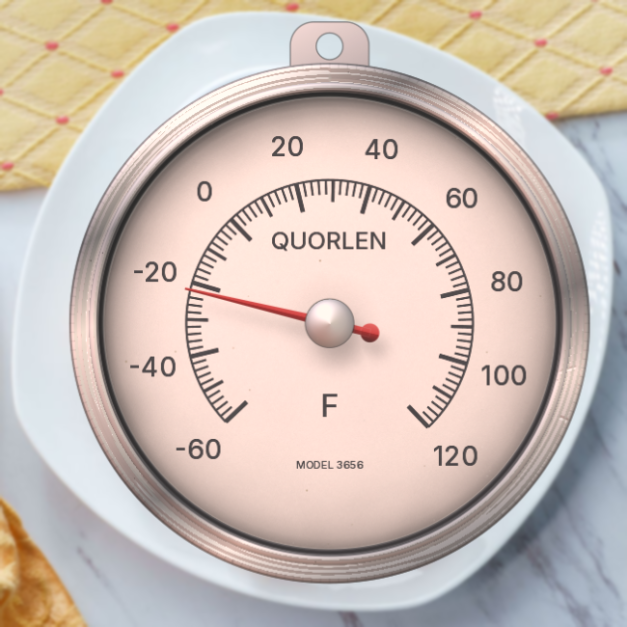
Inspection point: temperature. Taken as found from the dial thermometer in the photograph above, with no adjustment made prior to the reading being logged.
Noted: -22 °F
